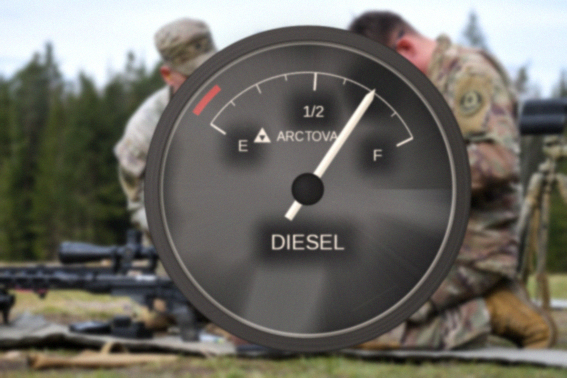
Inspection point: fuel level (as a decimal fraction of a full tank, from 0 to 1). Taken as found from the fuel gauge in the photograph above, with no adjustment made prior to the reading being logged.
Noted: 0.75
